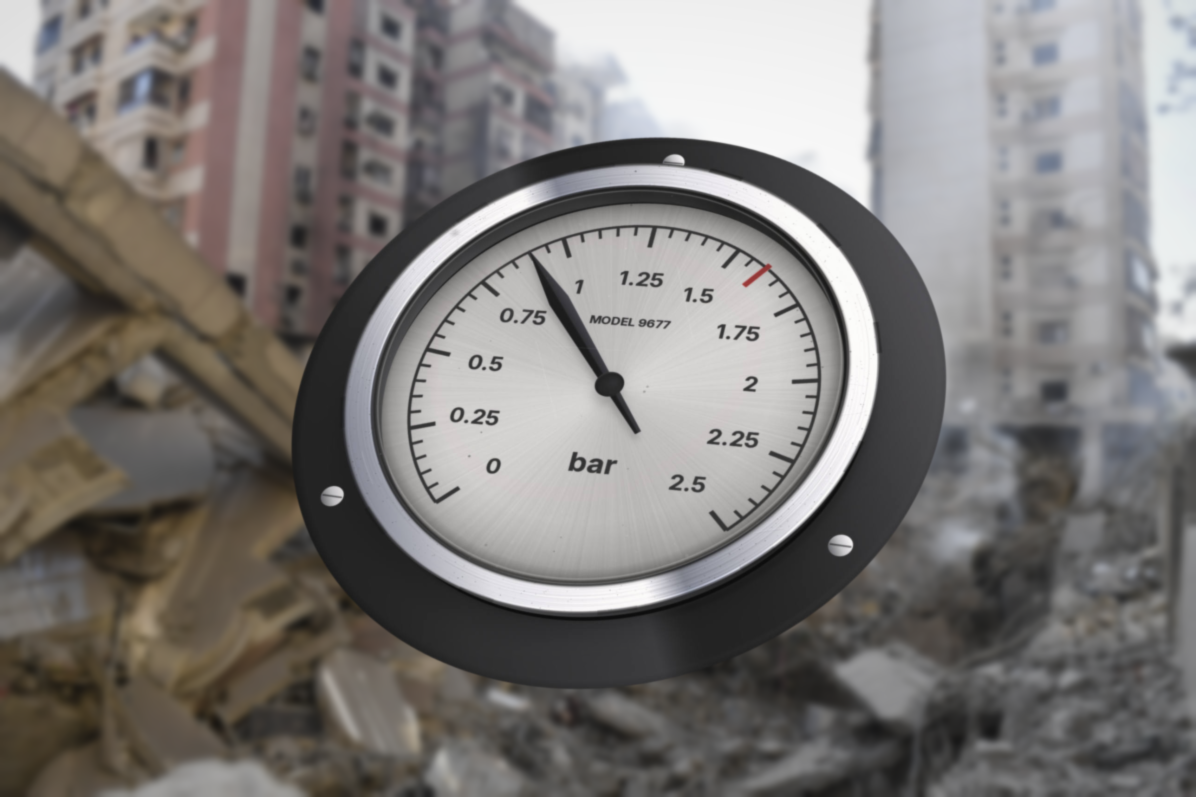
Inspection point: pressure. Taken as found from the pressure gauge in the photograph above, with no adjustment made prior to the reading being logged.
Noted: 0.9 bar
